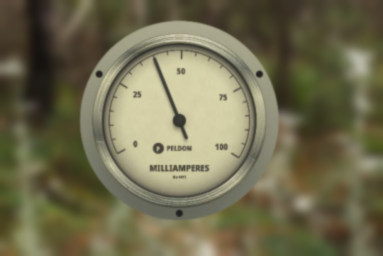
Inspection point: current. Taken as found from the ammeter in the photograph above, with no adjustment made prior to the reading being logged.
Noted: 40 mA
